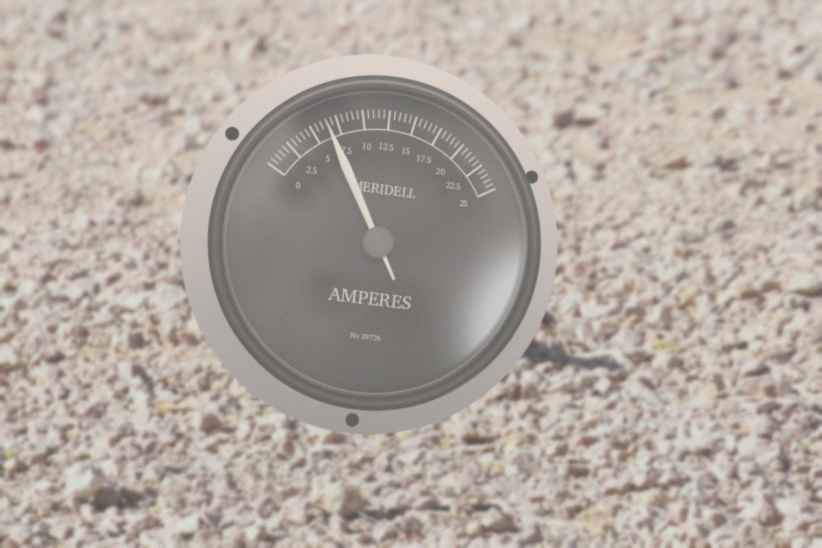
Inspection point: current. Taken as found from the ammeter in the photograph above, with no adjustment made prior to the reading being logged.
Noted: 6.5 A
